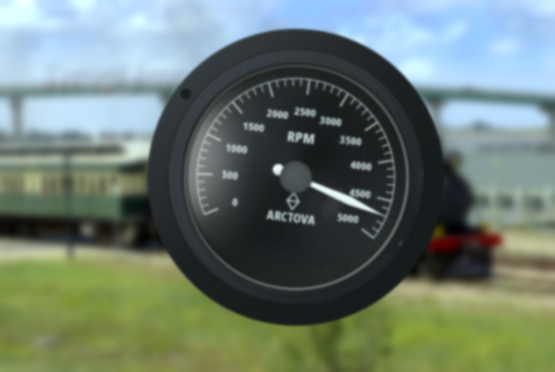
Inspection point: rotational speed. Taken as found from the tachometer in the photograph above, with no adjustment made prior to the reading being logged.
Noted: 4700 rpm
